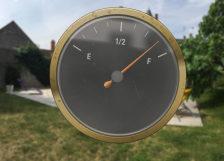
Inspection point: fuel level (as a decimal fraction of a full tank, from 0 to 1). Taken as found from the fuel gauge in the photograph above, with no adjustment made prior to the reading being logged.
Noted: 0.875
